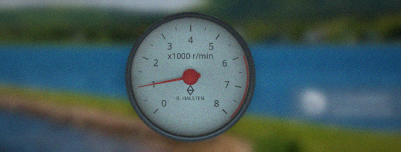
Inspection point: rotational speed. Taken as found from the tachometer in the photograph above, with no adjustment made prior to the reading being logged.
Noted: 1000 rpm
